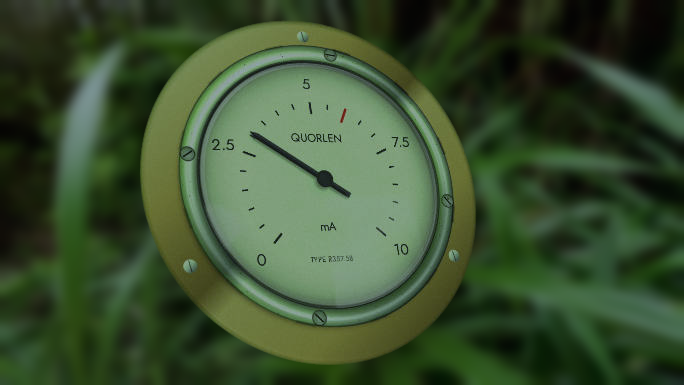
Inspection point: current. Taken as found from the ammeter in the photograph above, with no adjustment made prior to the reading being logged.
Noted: 3 mA
